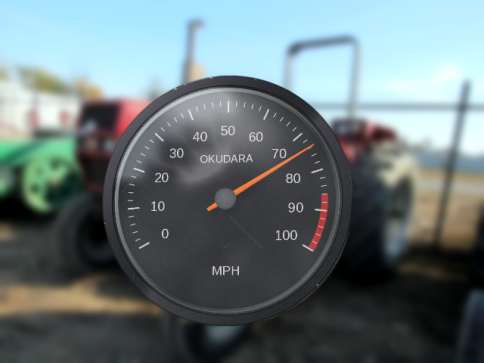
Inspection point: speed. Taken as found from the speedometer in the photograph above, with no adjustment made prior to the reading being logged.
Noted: 74 mph
